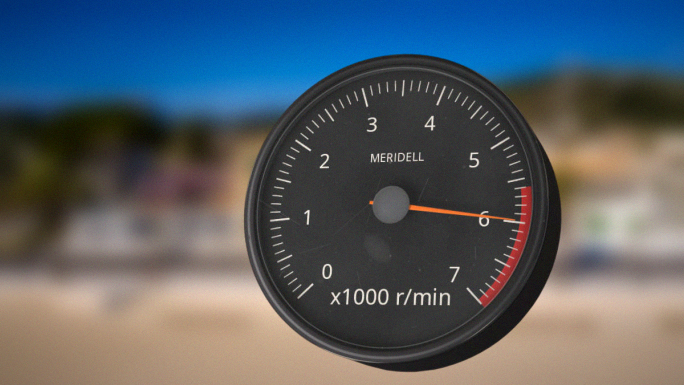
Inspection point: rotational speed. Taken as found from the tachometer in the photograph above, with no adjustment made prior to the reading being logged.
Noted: 6000 rpm
